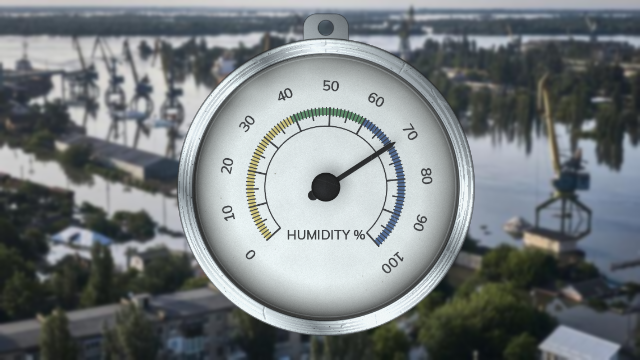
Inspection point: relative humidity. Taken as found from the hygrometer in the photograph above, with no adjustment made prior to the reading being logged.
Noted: 70 %
